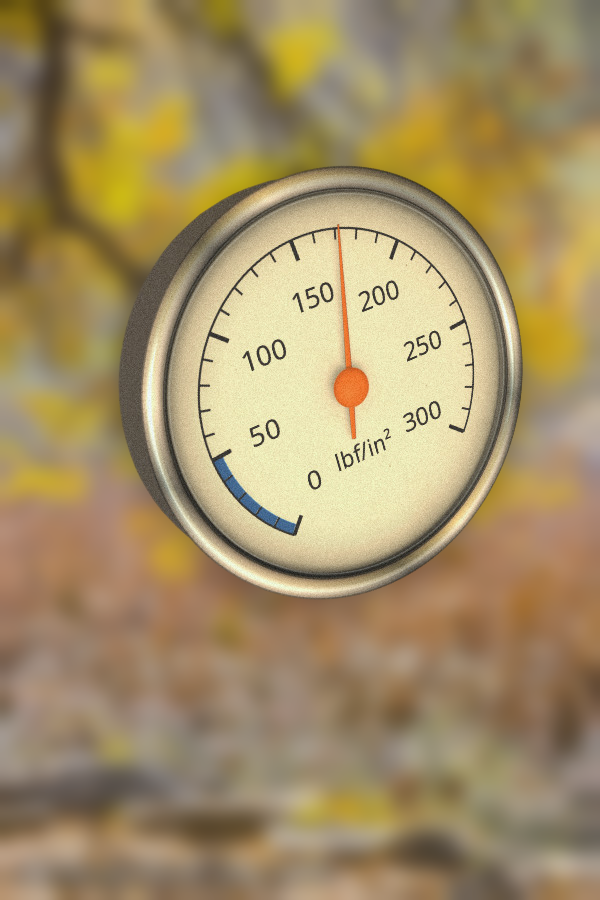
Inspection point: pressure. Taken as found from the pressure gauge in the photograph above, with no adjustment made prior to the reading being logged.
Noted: 170 psi
